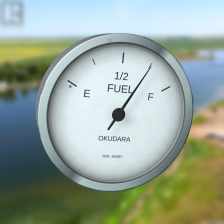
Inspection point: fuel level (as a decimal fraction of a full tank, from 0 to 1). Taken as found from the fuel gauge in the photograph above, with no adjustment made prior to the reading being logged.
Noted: 0.75
